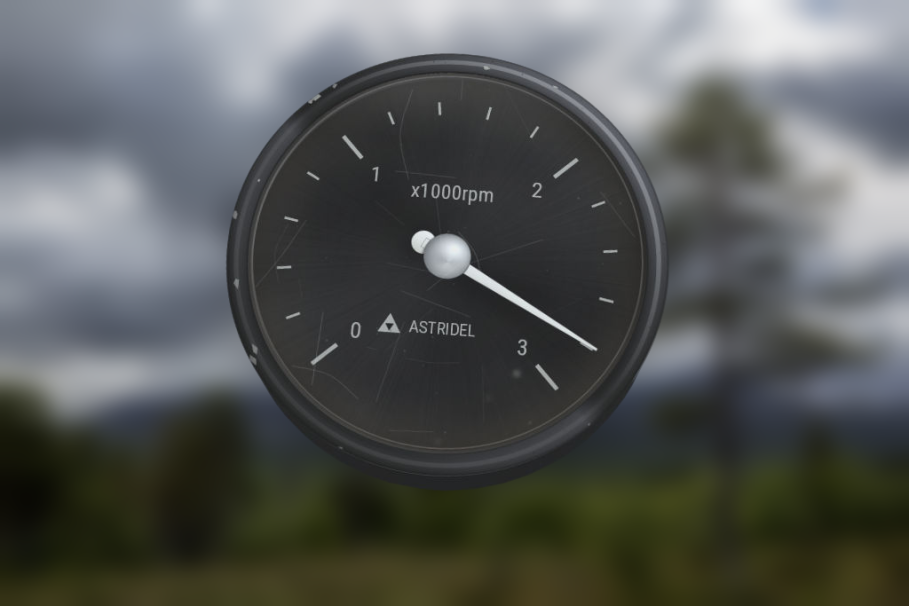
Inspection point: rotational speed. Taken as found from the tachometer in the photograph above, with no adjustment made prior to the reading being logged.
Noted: 2800 rpm
